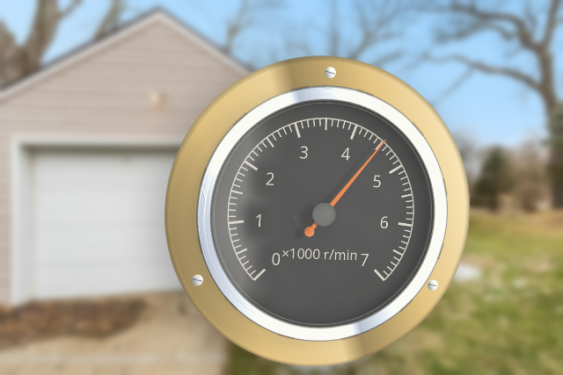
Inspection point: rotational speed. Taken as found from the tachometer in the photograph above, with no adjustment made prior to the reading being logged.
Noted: 4500 rpm
